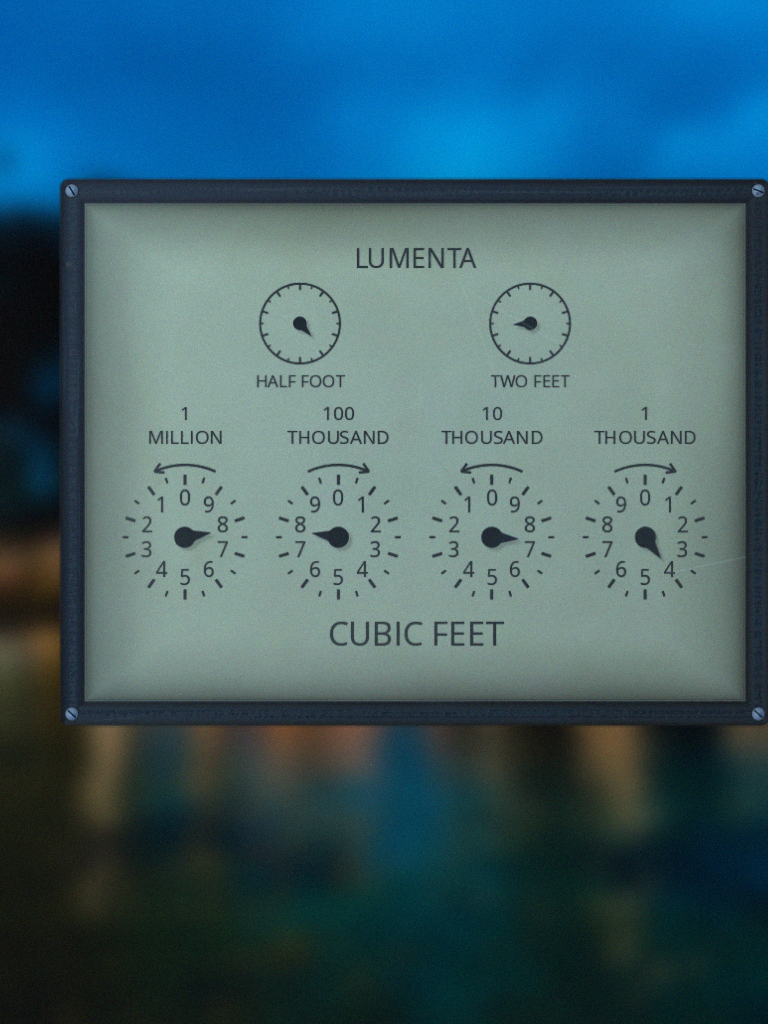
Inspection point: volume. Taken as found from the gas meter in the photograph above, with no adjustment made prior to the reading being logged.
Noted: 777400 ft³
